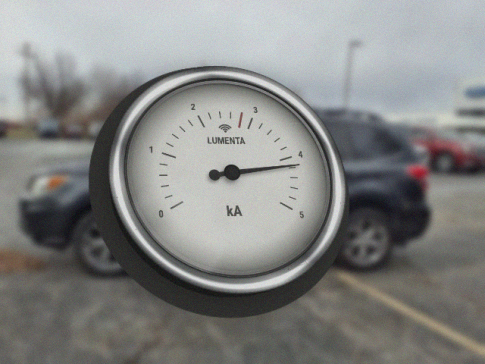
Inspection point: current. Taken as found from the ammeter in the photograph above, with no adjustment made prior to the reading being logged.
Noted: 4.2 kA
